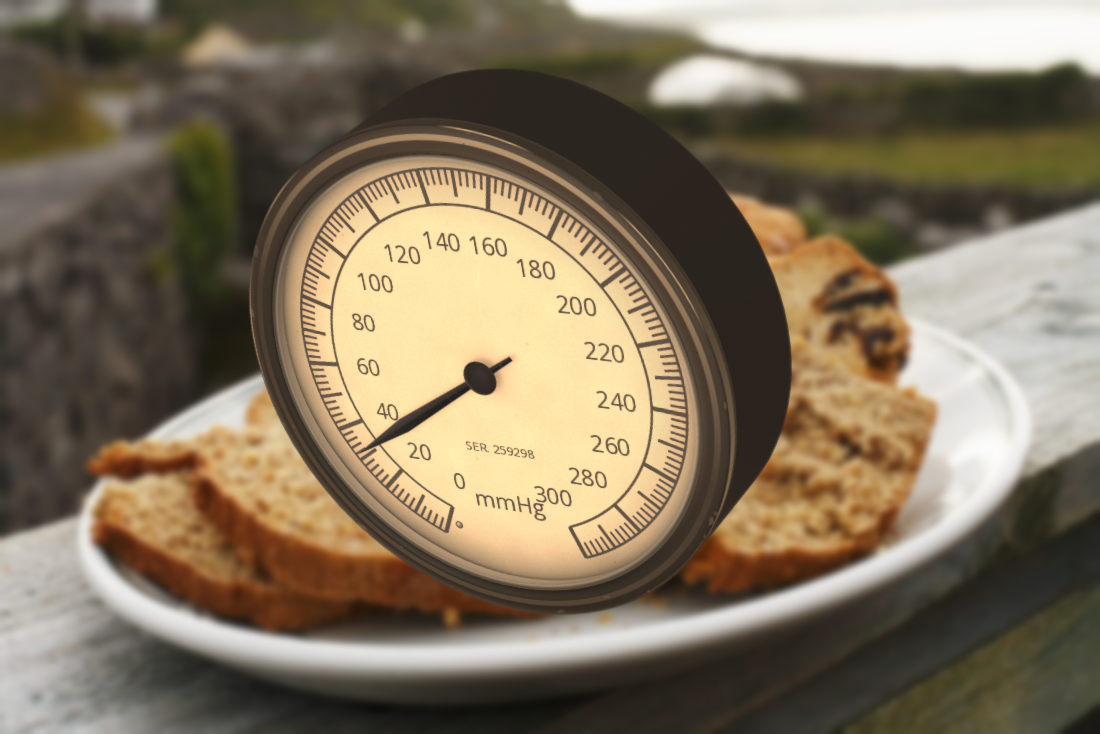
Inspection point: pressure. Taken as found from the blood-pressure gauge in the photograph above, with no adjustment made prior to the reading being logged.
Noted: 32 mmHg
